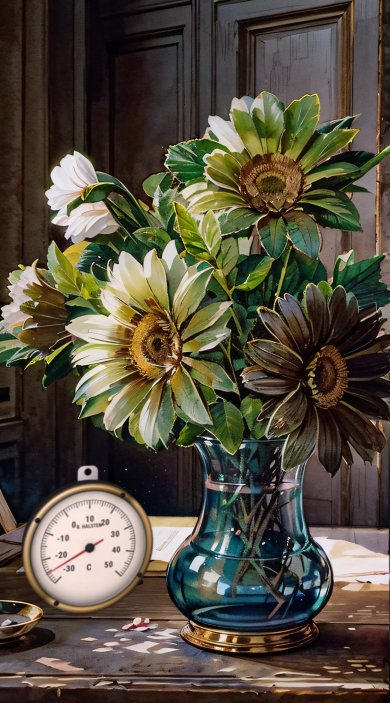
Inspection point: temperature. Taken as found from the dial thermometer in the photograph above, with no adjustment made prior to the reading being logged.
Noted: -25 °C
